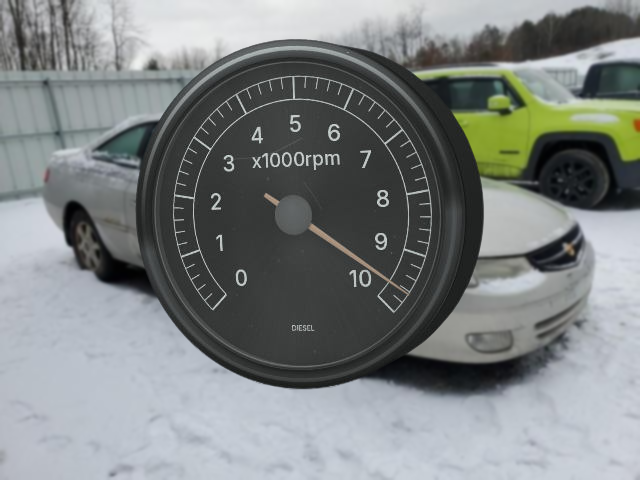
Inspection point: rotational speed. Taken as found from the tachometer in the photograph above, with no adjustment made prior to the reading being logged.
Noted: 9600 rpm
